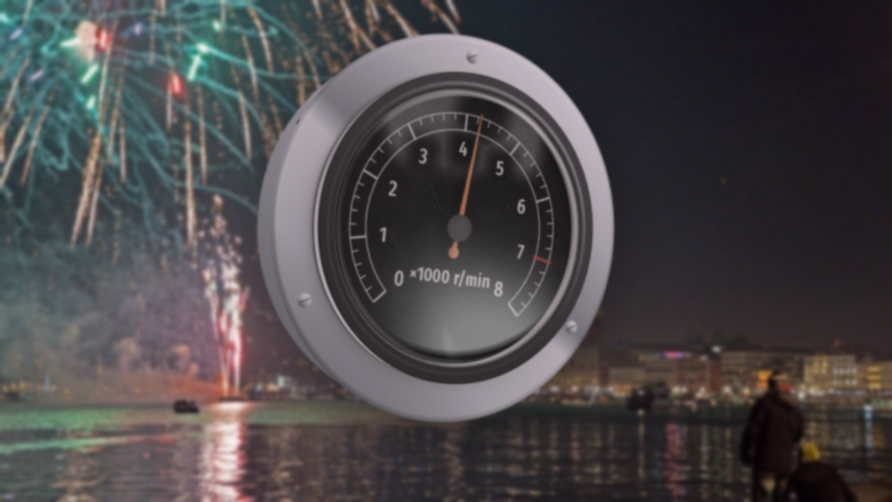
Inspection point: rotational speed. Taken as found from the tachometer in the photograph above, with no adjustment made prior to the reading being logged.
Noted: 4200 rpm
